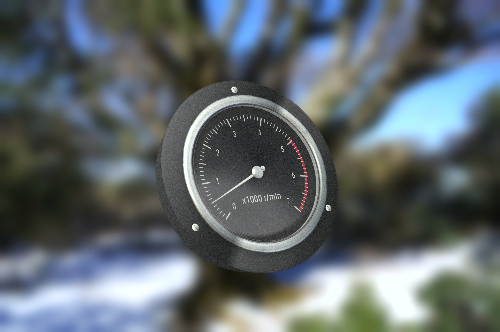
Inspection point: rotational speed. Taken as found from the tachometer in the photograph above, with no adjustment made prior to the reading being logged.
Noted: 500 rpm
